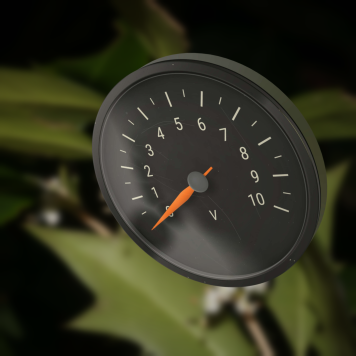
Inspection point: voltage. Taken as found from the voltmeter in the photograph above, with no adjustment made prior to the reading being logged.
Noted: 0 V
